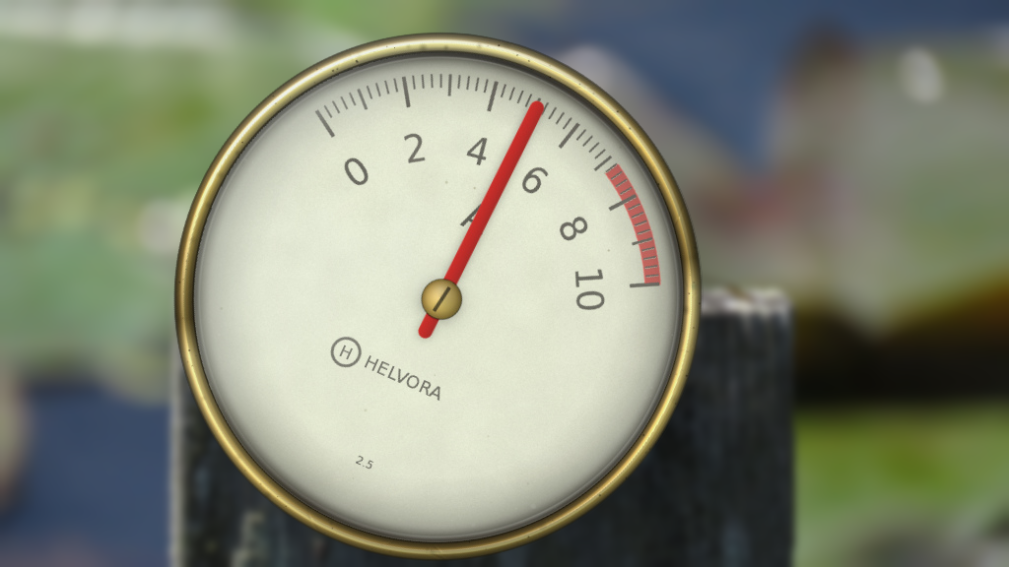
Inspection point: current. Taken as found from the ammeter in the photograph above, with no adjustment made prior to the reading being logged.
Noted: 5 A
